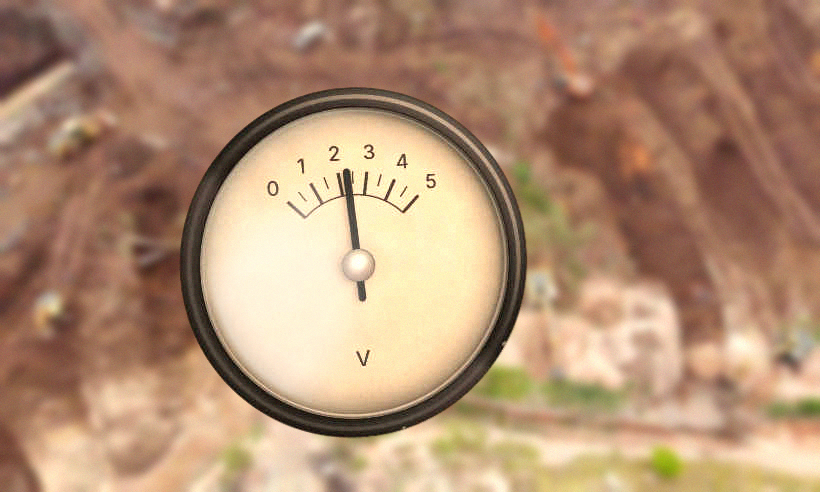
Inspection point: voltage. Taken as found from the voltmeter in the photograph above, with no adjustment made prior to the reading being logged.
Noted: 2.25 V
